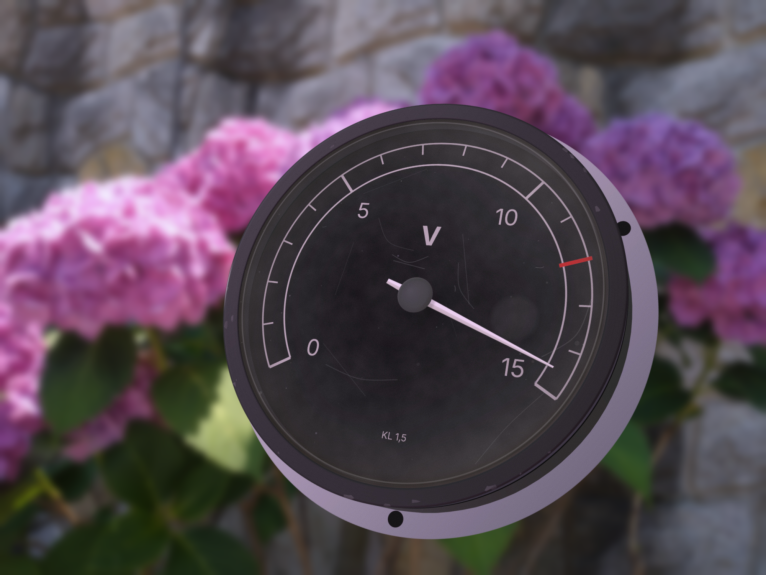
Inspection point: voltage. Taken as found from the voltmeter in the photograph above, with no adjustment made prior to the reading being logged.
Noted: 14.5 V
